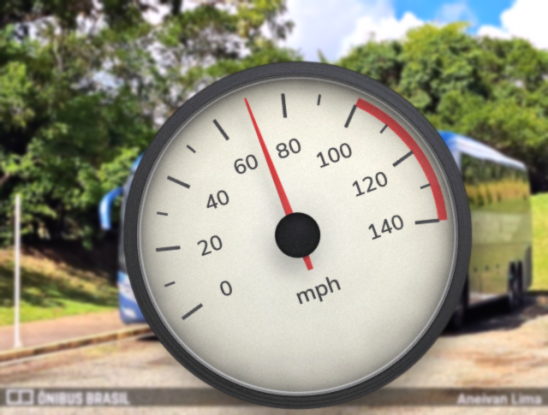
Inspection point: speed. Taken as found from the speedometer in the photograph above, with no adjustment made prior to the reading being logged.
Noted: 70 mph
